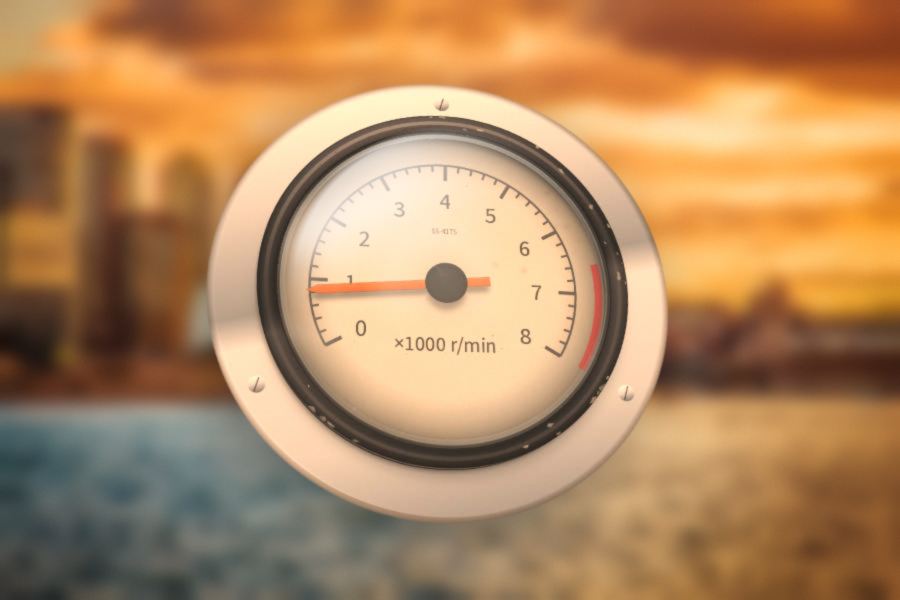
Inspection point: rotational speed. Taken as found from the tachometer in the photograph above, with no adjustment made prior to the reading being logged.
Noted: 800 rpm
